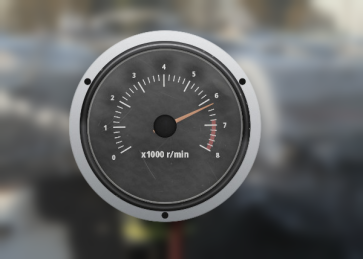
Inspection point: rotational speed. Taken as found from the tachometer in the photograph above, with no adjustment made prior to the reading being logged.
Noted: 6200 rpm
